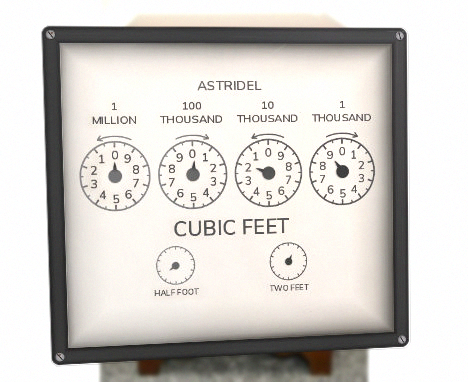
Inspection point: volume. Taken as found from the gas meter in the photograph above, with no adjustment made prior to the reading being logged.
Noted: 1900 ft³
